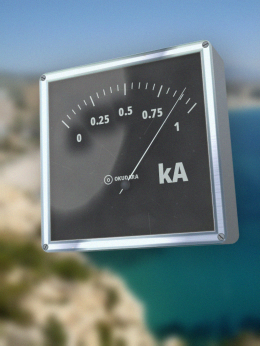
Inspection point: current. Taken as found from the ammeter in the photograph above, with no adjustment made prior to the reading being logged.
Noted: 0.9 kA
